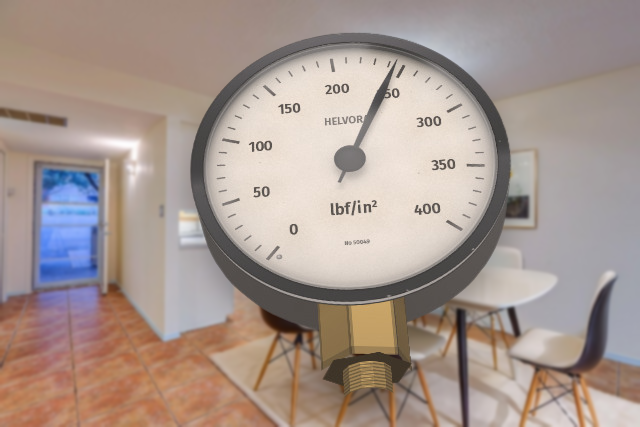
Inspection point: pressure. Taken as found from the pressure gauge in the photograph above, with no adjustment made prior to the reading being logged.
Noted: 245 psi
